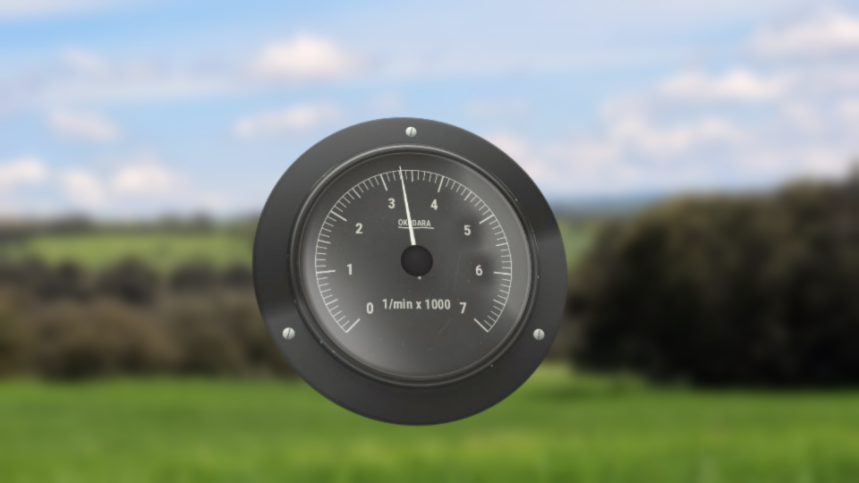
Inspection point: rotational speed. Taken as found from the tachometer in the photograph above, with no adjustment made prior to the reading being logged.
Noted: 3300 rpm
